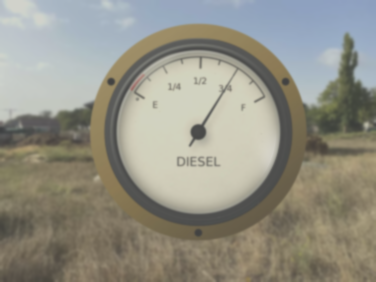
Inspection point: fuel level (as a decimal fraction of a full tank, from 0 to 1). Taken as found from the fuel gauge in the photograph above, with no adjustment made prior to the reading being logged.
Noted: 0.75
